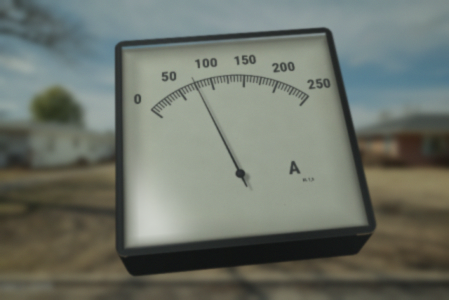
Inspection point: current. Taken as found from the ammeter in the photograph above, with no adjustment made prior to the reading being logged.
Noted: 75 A
